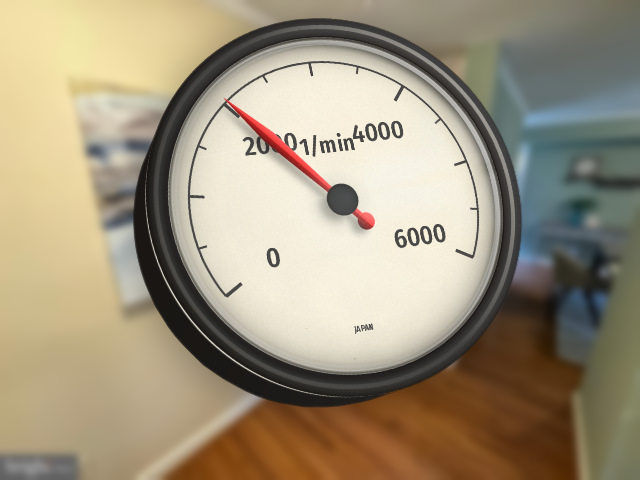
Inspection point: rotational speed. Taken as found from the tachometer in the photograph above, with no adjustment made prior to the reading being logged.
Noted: 2000 rpm
